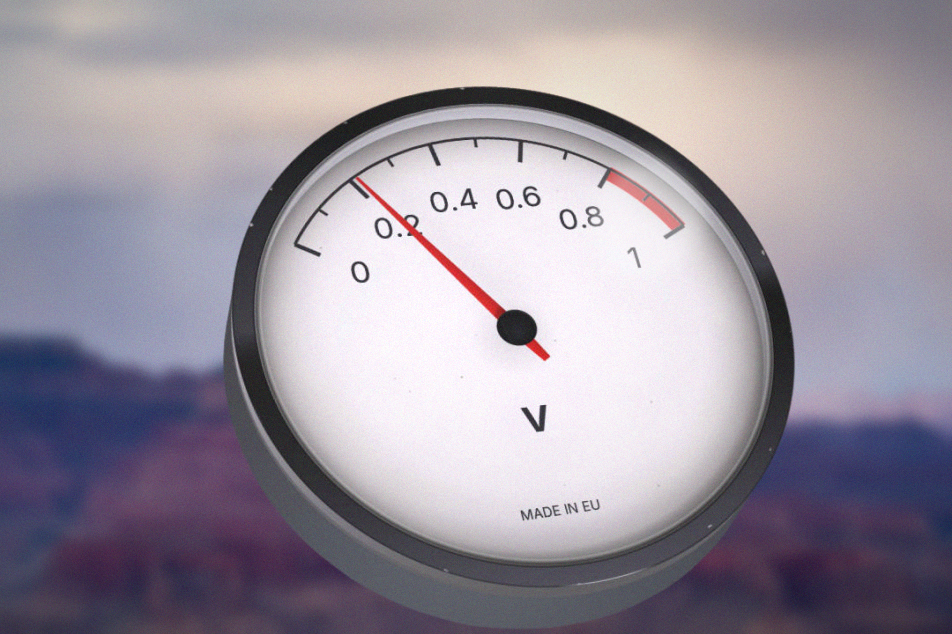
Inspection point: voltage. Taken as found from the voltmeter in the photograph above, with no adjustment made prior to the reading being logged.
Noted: 0.2 V
